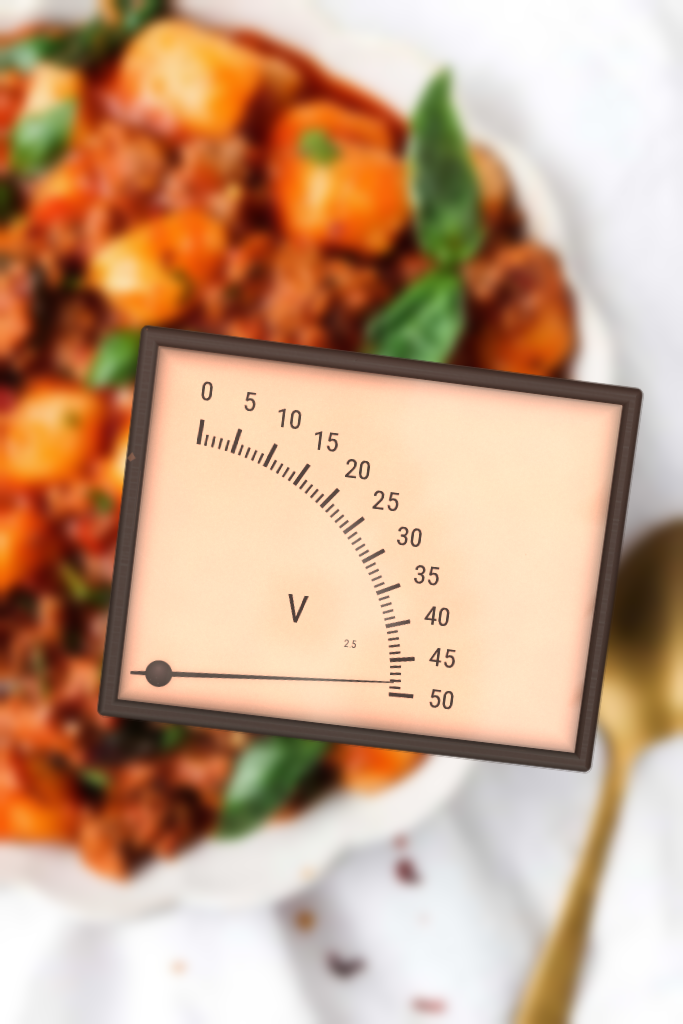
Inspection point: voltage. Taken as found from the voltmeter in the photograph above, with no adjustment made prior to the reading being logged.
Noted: 48 V
